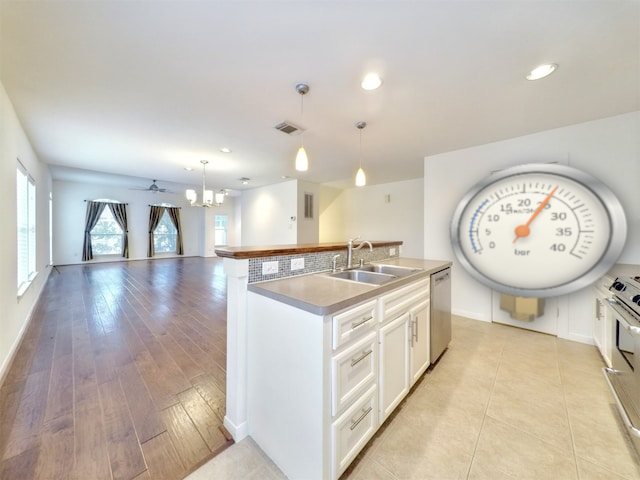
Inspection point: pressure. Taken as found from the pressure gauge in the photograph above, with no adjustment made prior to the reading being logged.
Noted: 25 bar
